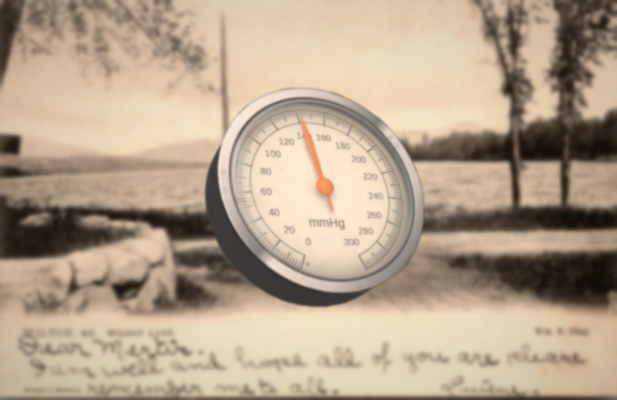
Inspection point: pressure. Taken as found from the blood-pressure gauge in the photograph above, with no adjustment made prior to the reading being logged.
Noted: 140 mmHg
